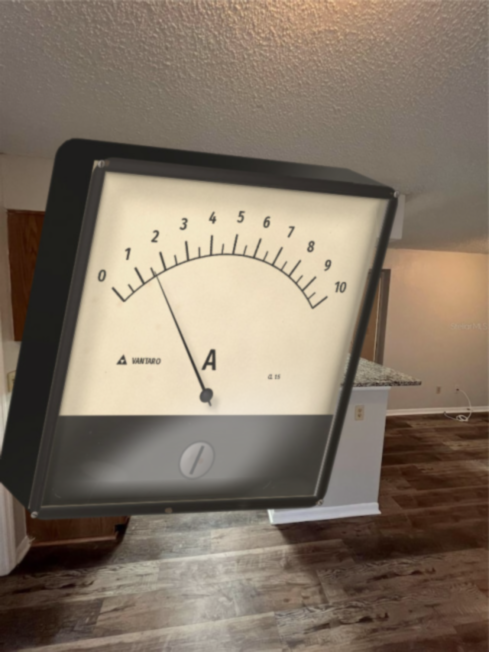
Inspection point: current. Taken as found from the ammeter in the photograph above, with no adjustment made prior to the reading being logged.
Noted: 1.5 A
